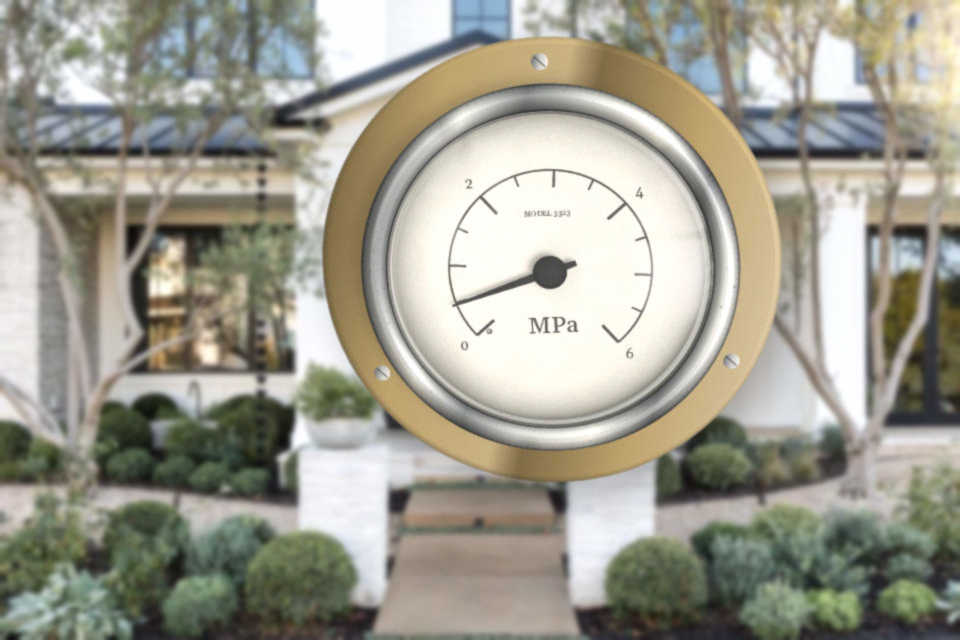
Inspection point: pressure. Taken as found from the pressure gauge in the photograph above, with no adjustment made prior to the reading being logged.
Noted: 0.5 MPa
